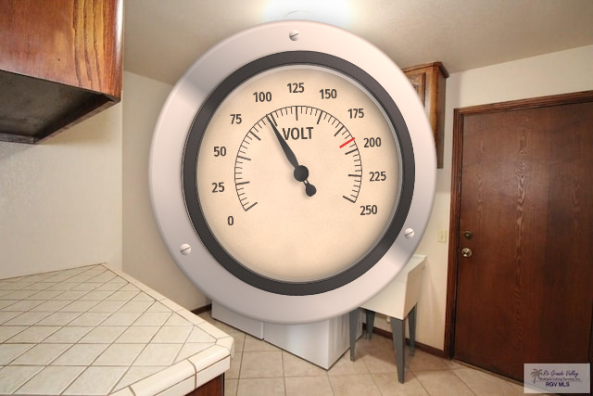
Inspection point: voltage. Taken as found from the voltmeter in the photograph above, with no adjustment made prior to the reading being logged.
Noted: 95 V
